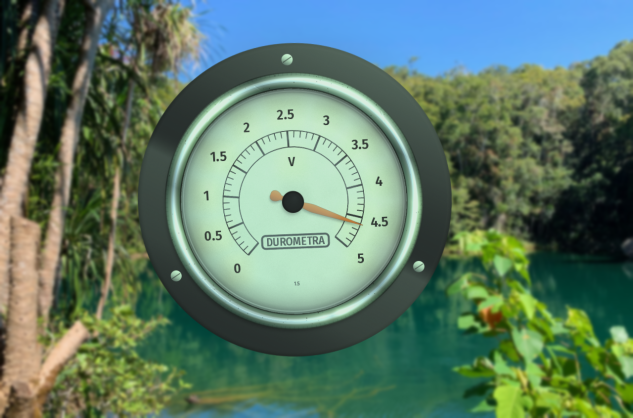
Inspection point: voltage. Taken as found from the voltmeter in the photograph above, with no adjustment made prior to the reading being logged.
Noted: 4.6 V
